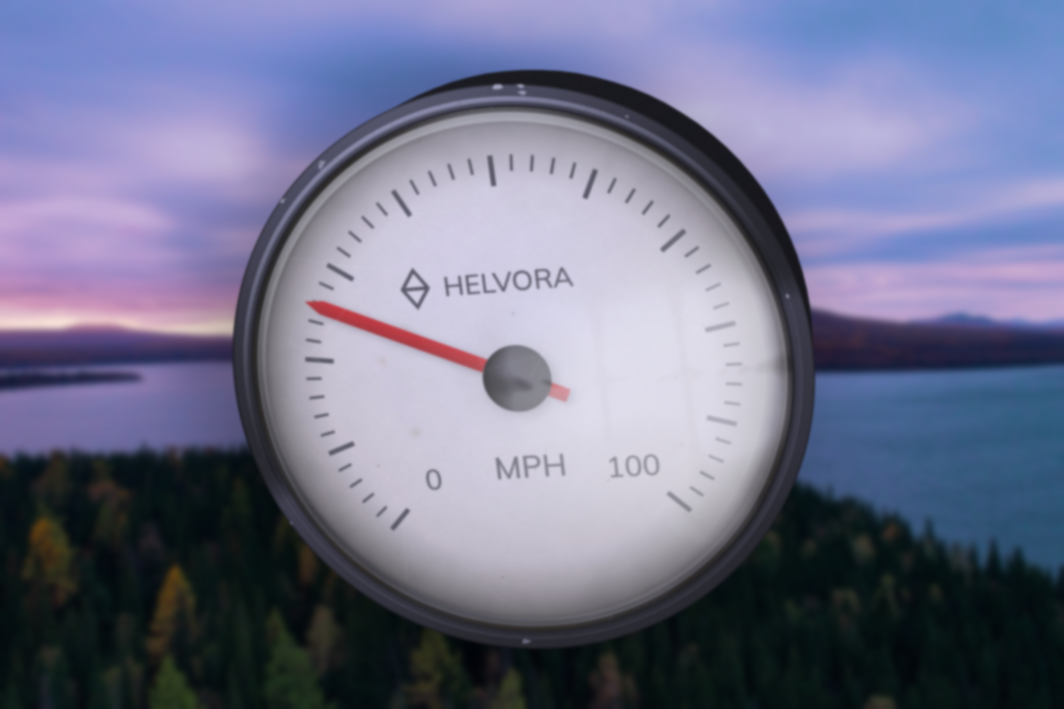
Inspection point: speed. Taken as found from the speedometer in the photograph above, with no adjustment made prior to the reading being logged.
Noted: 26 mph
